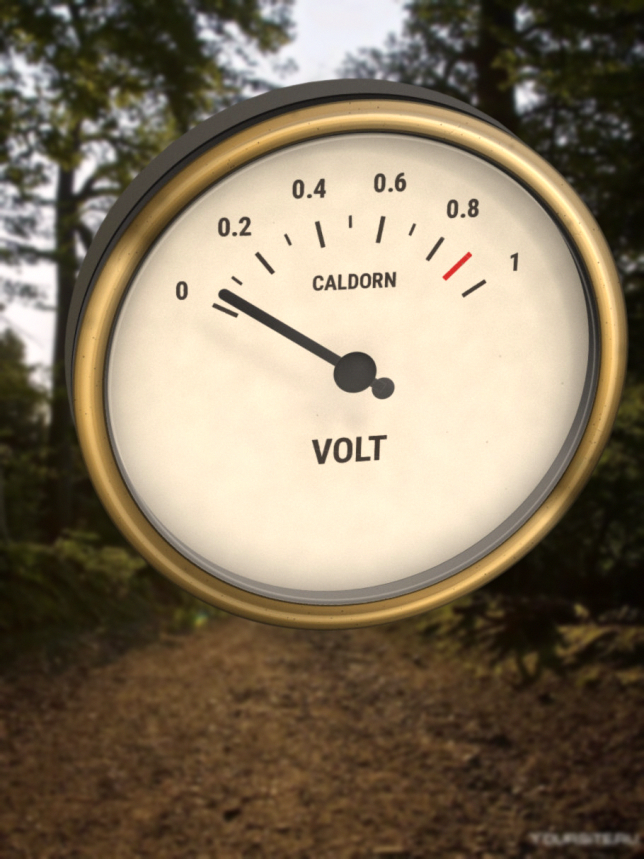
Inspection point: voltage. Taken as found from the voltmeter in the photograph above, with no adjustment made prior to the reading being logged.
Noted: 0.05 V
